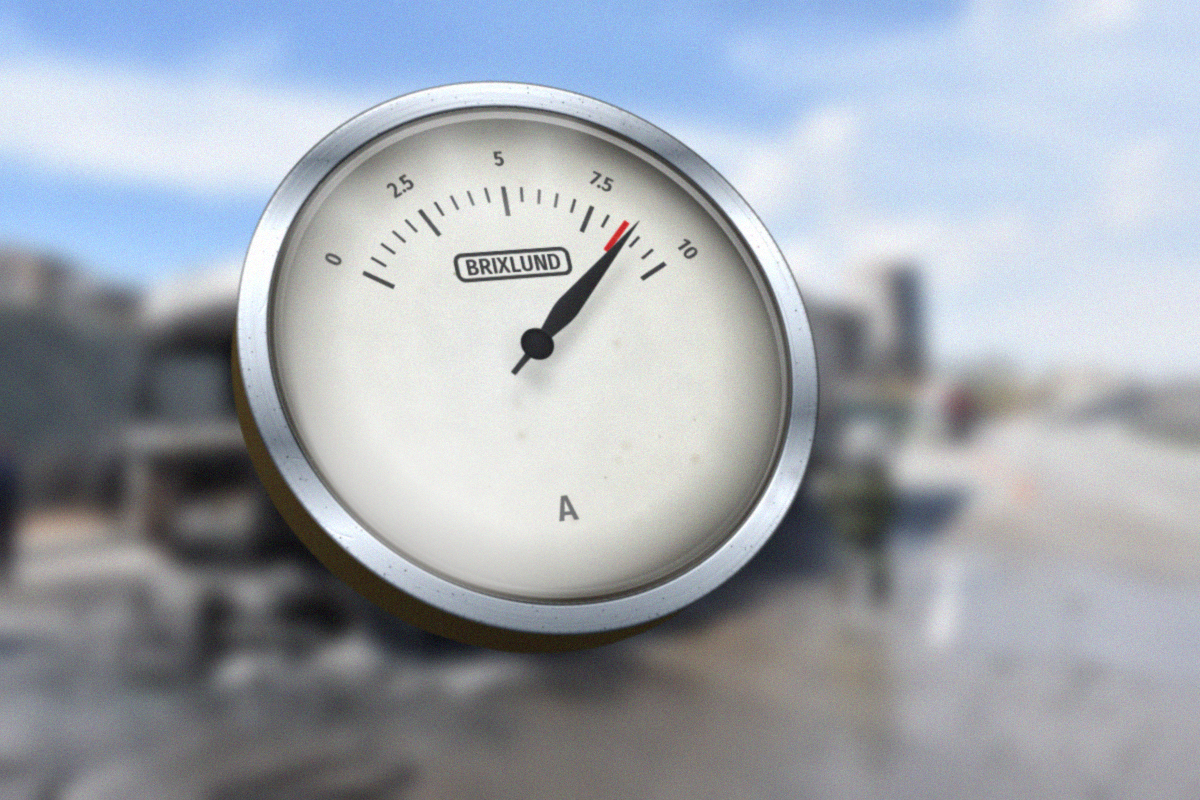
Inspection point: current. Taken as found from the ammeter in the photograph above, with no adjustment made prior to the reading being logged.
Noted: 8.75 A
